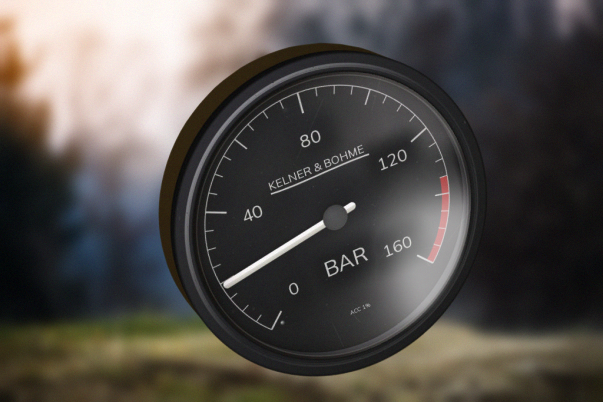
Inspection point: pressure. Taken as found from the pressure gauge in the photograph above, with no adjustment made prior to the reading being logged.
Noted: 20 bar
